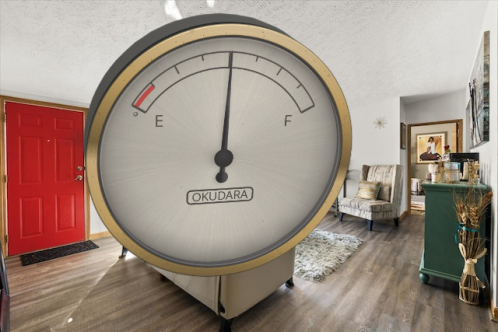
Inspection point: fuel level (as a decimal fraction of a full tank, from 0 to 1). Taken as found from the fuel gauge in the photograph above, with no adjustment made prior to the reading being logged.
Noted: 0.5
